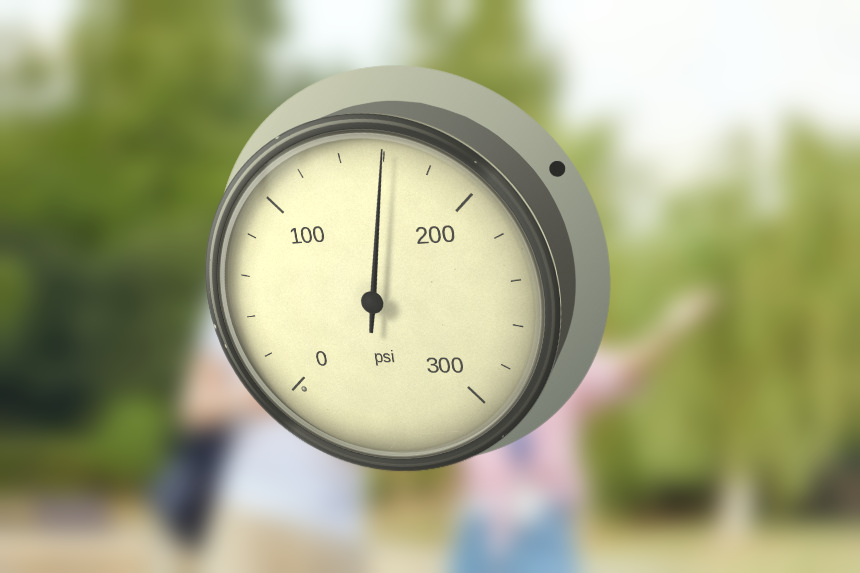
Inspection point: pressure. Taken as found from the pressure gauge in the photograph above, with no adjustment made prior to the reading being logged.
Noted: 160 psi
